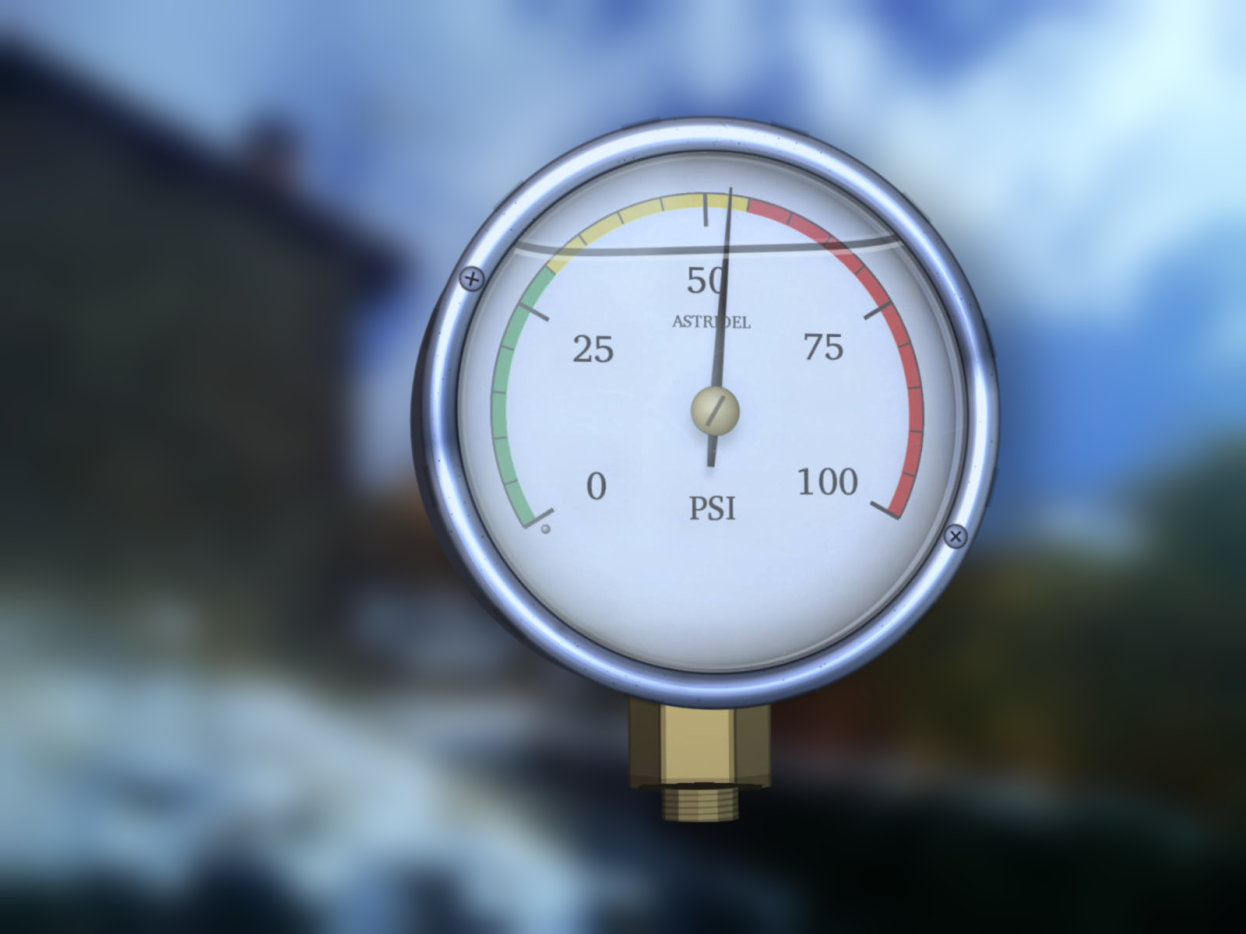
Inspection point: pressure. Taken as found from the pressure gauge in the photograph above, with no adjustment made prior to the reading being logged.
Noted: 52.5 psi
